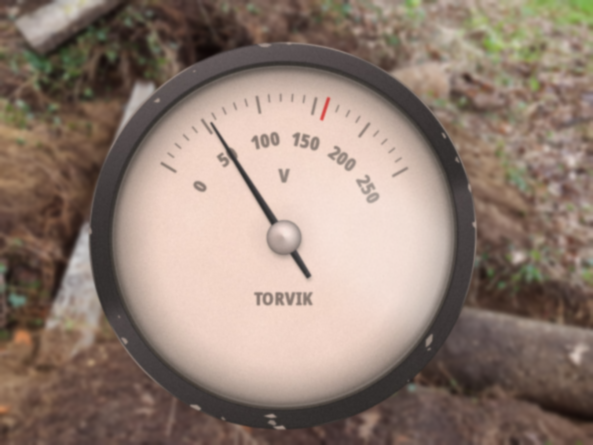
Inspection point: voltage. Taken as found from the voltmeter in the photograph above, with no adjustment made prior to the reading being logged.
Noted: 55 V
